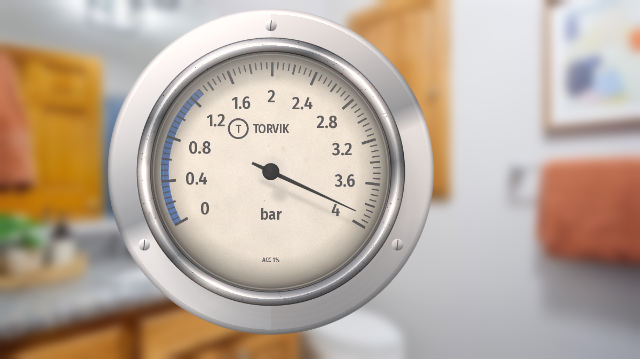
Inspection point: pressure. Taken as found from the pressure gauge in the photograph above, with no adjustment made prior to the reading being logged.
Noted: 3.9 bar
